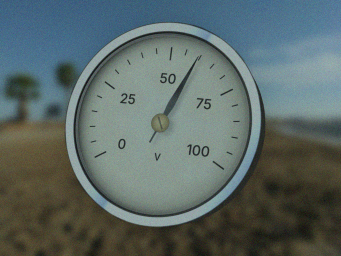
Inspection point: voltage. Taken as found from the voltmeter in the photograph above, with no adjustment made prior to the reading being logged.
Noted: 60 V
